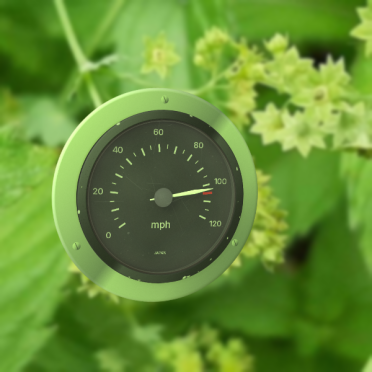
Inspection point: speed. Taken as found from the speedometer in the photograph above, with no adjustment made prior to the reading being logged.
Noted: 102.5 mph
